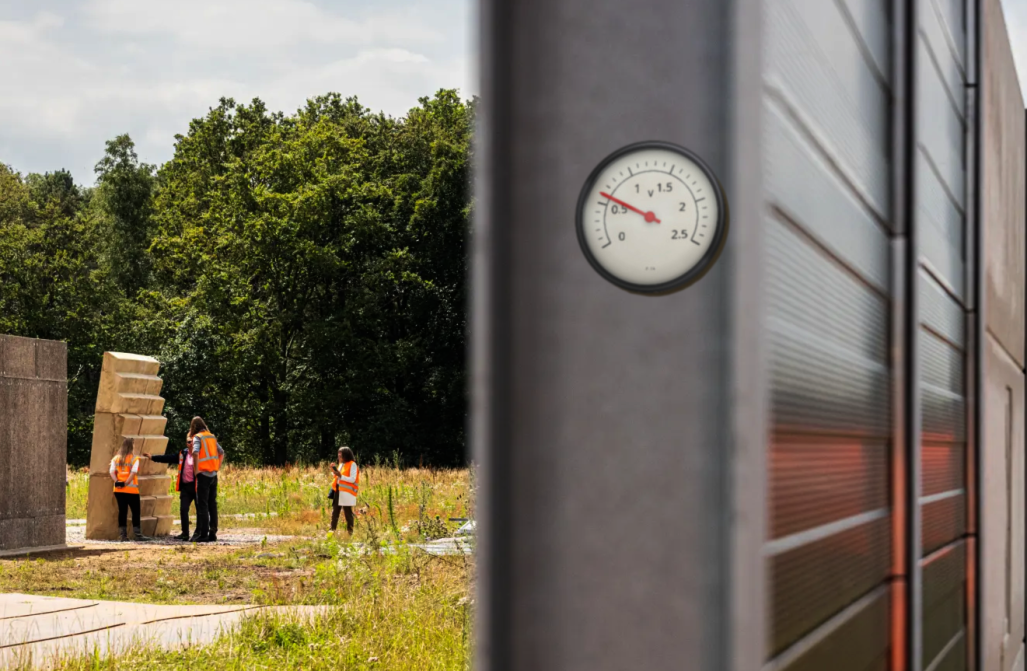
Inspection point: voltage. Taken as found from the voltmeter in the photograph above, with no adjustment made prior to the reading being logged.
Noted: 0.6 V
